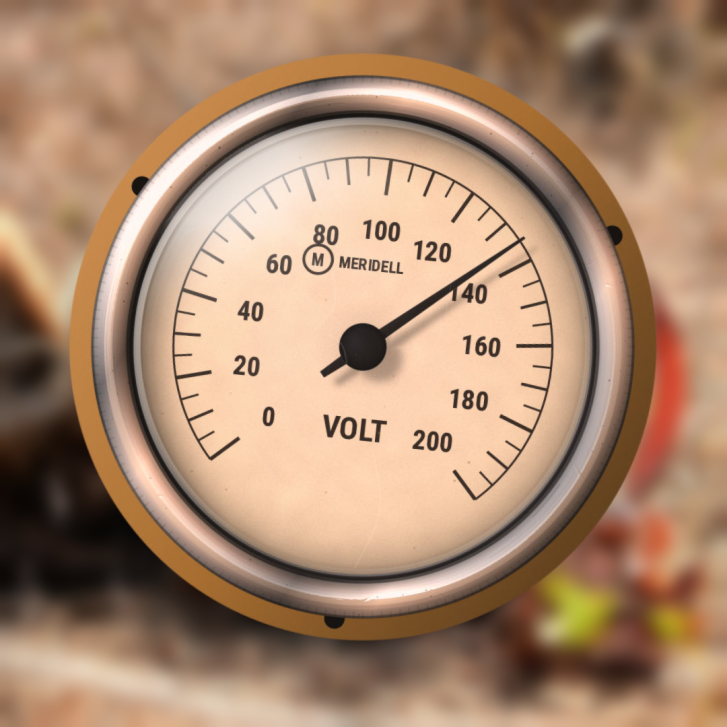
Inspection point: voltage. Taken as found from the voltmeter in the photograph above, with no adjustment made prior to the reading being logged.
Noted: 135 V
